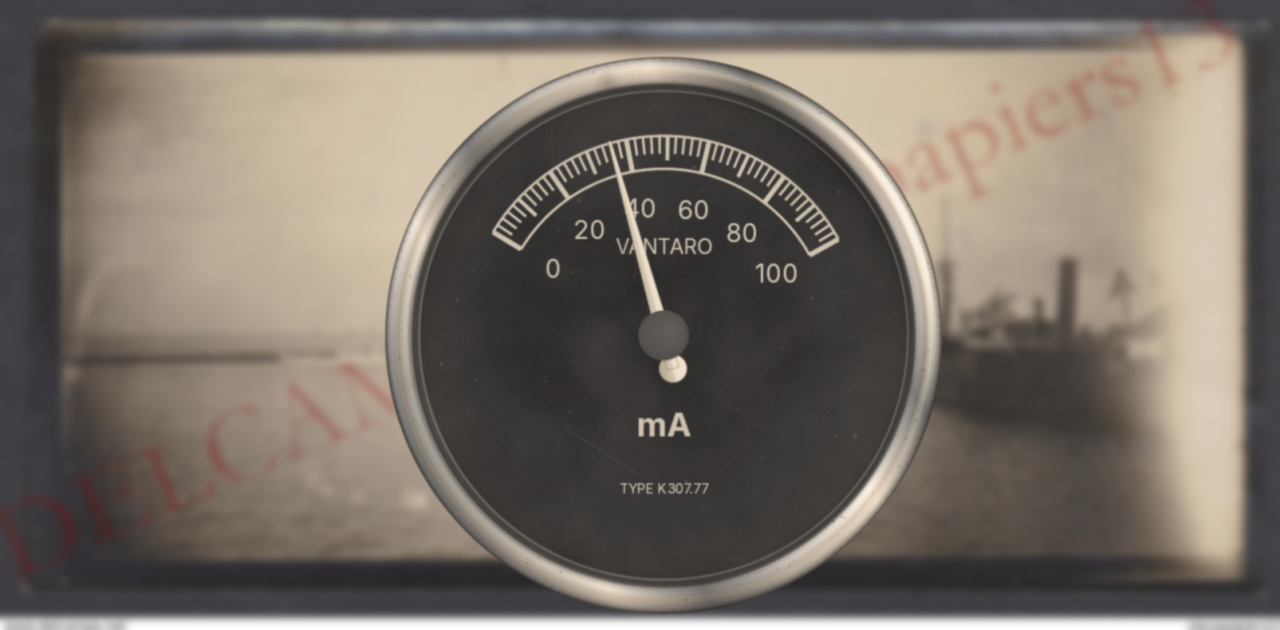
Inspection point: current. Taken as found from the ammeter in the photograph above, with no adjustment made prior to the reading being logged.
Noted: 36 mA
